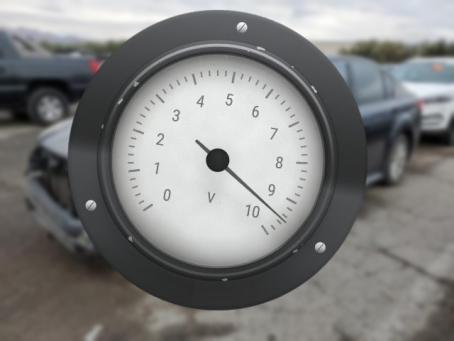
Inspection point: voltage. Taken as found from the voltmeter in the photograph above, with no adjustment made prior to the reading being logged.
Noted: 9.5 V
